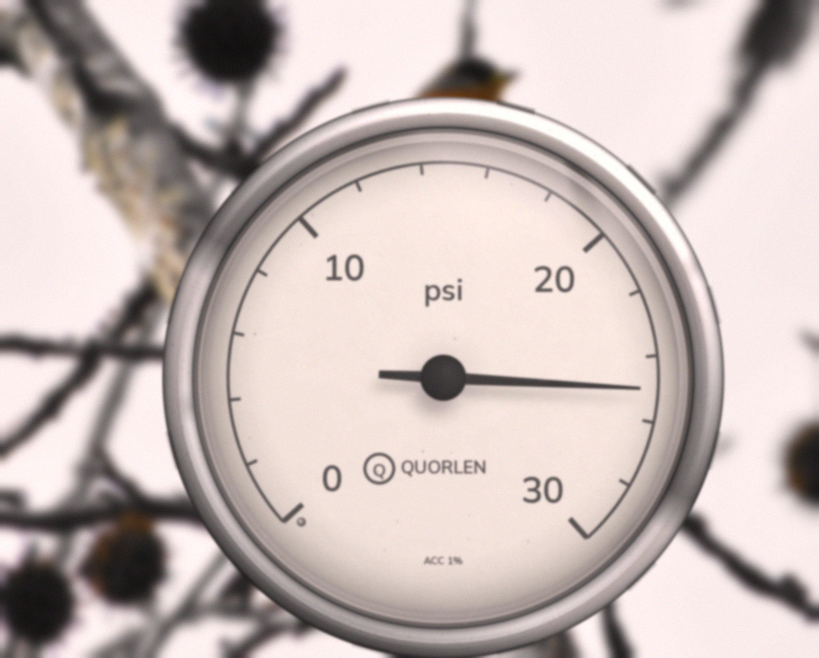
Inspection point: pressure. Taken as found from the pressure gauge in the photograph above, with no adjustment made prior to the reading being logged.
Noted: 25 psi
